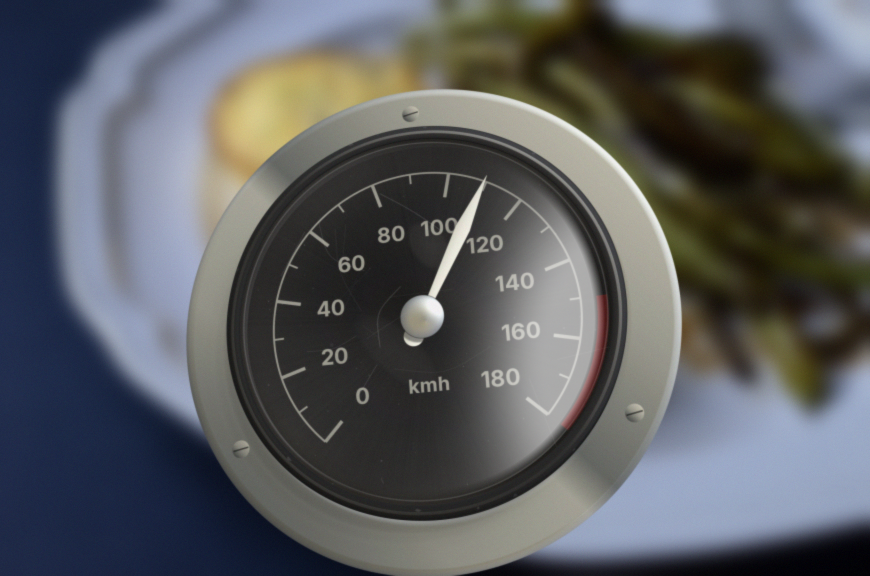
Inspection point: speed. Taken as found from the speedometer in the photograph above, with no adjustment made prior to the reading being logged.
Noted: 110 km/h
